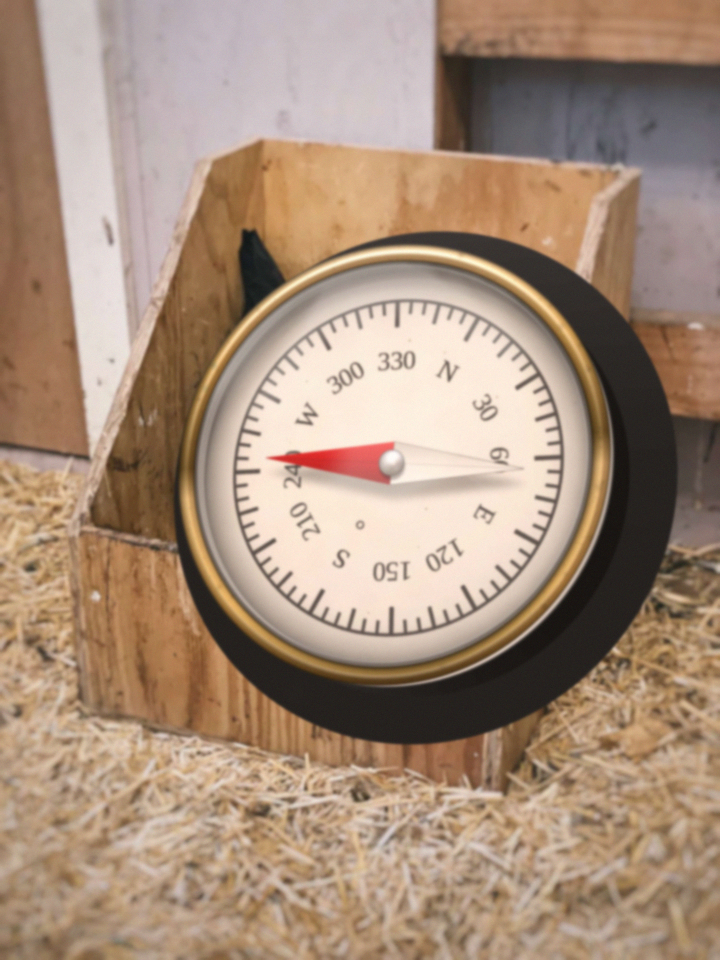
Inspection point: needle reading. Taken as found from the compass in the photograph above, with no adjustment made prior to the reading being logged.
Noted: 245 °
